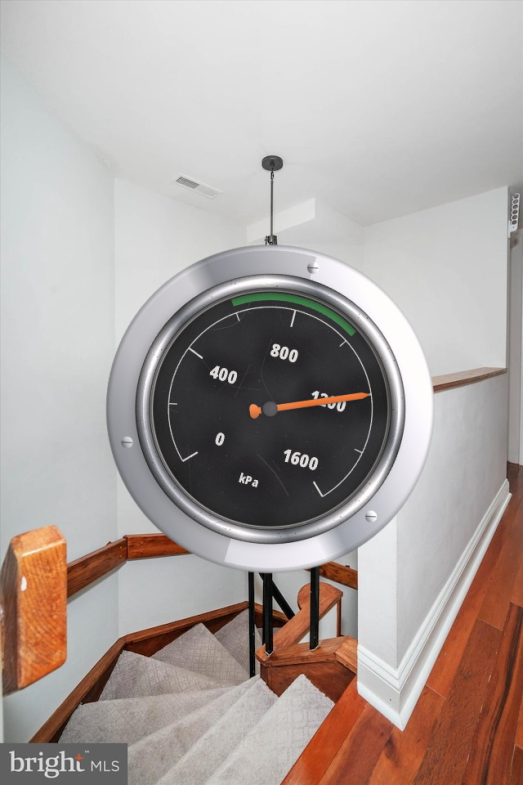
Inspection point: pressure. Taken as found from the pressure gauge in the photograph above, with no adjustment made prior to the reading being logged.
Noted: 1200 kPa
